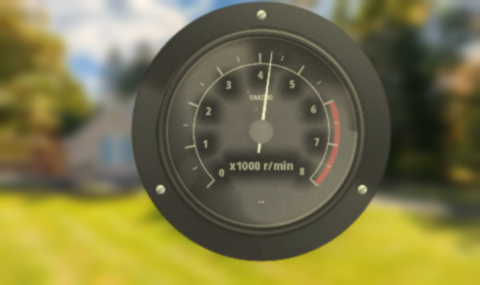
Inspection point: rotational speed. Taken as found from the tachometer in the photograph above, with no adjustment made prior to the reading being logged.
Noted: 4250 rpm
